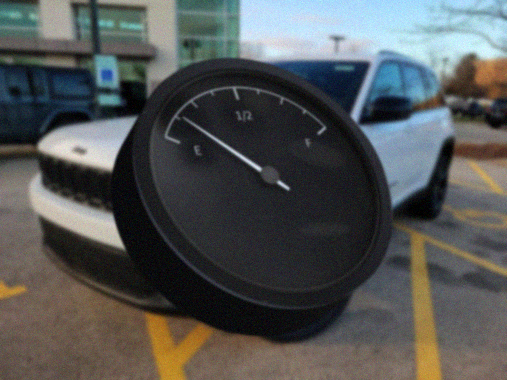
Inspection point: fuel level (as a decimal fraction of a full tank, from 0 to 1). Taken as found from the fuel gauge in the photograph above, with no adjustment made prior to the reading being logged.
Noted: 0.125
